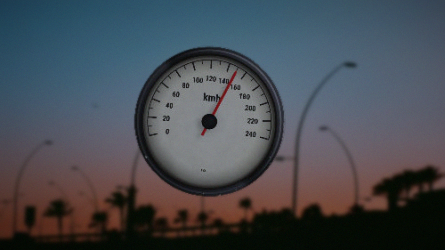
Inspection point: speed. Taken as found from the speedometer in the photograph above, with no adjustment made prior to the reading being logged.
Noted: 150 km/h
